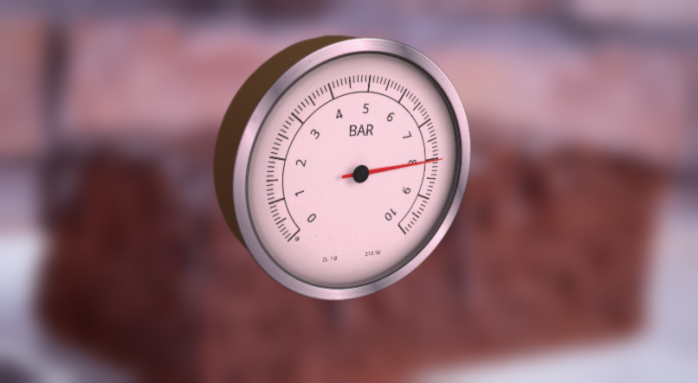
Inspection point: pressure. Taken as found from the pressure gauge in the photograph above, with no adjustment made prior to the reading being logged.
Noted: 8 bar
